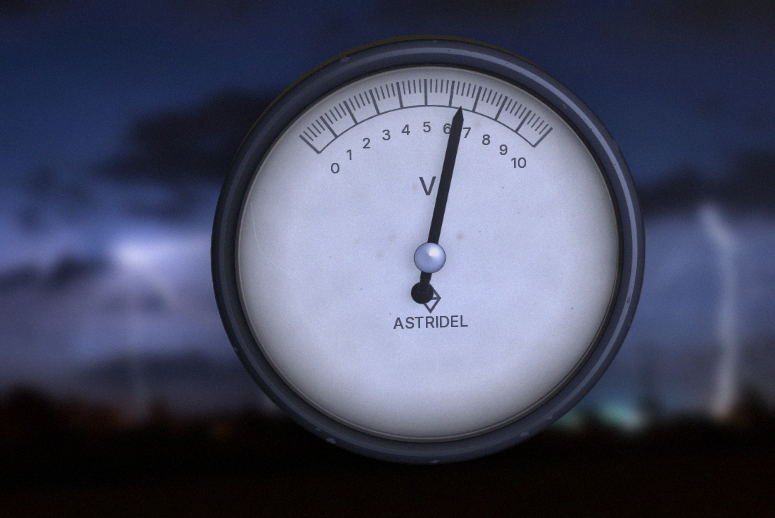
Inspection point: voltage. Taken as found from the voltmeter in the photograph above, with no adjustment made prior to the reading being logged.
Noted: 6.4 V
